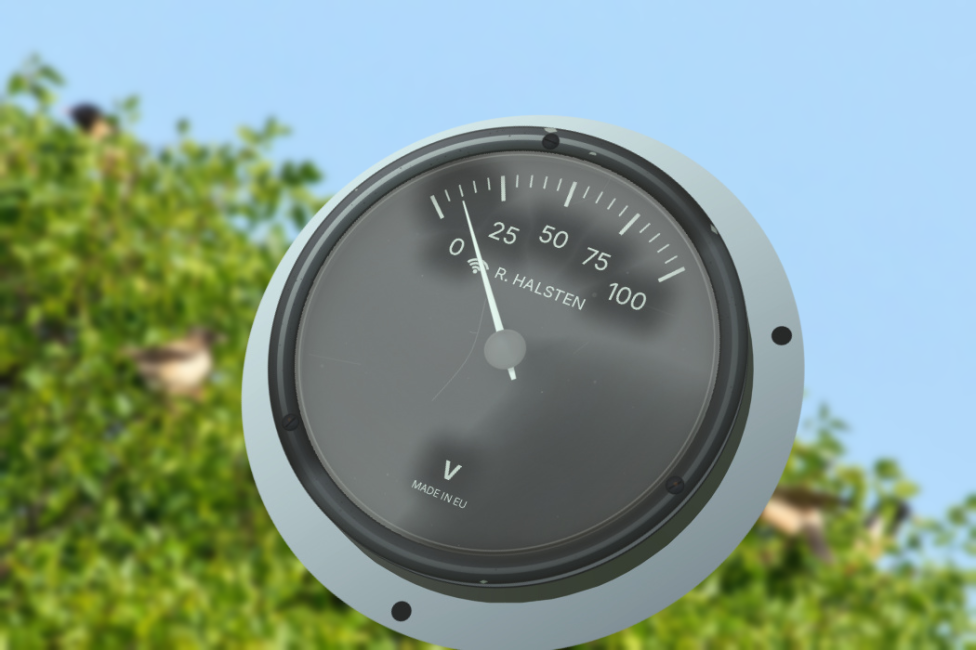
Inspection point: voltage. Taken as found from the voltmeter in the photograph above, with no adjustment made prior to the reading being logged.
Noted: 10 V
